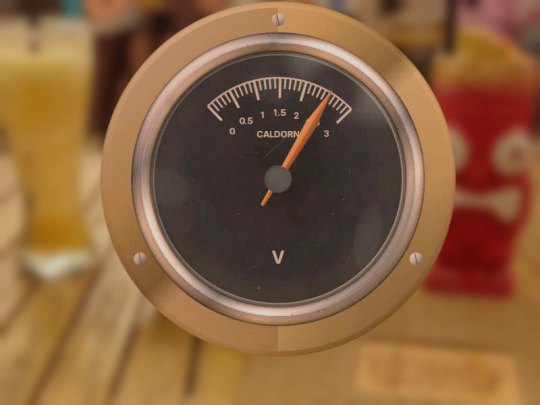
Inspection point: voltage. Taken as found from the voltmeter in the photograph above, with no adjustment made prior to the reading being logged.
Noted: 2.5 V
